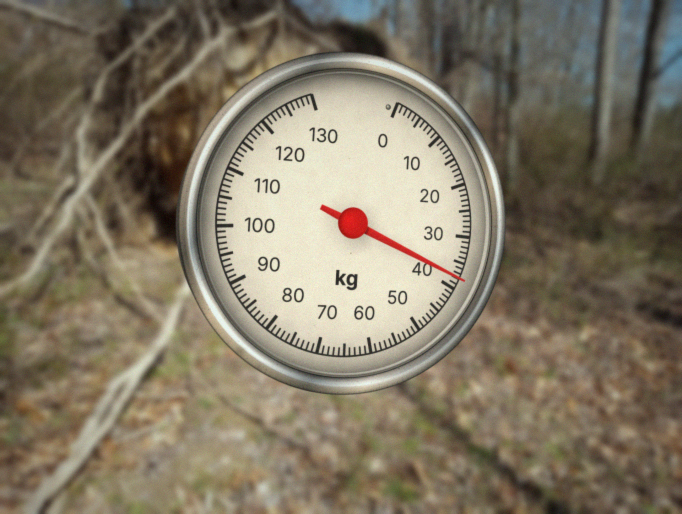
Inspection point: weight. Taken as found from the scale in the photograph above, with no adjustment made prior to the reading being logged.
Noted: 38 kg
